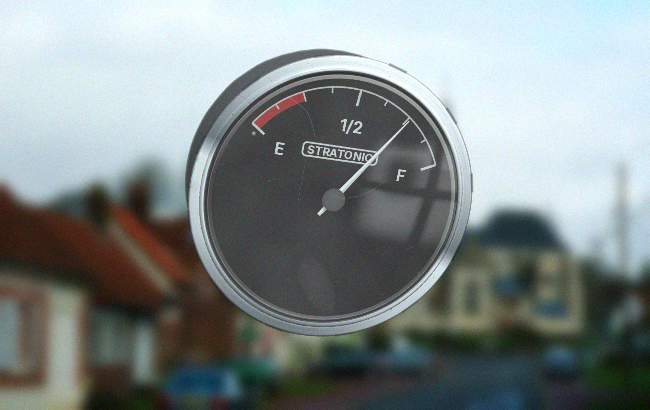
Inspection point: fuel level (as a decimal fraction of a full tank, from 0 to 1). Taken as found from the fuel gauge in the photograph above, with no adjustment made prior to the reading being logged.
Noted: 0.75
